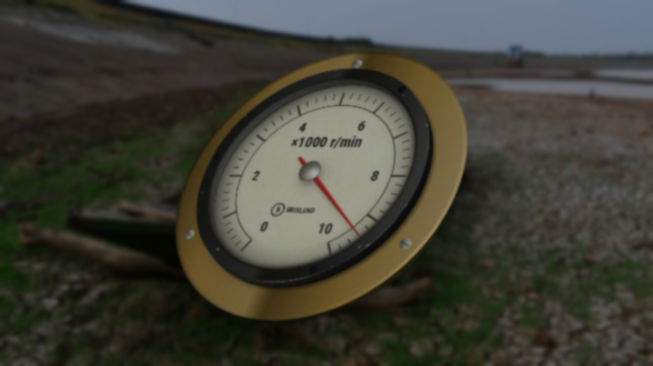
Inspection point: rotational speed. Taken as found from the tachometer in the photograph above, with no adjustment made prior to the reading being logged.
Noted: 9400 rpm
